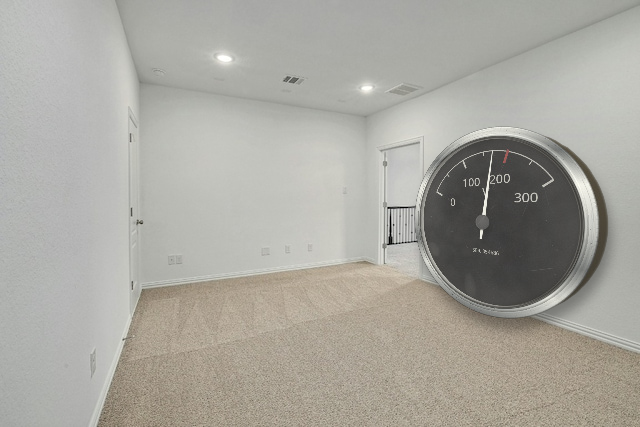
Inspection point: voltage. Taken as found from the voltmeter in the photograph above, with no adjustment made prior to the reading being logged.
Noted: 175 V
